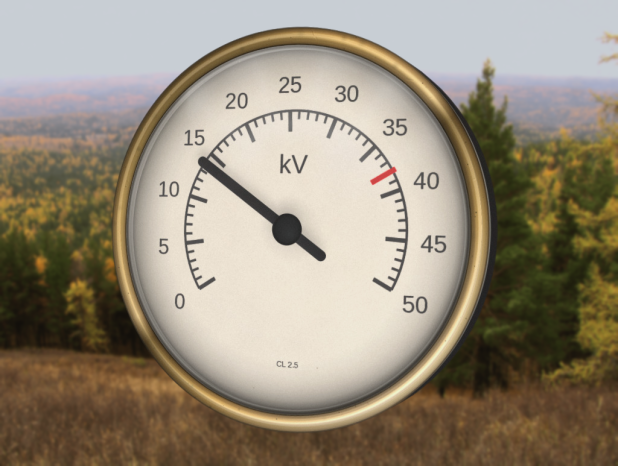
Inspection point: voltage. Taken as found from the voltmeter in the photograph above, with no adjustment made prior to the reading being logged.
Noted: 14 kV
